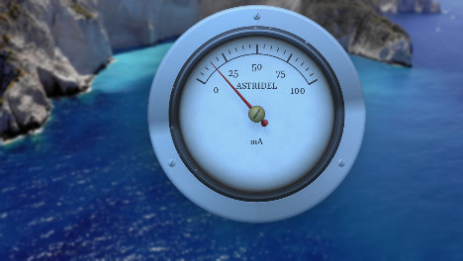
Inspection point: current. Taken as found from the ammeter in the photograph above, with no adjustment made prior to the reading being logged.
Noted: 15 mA
